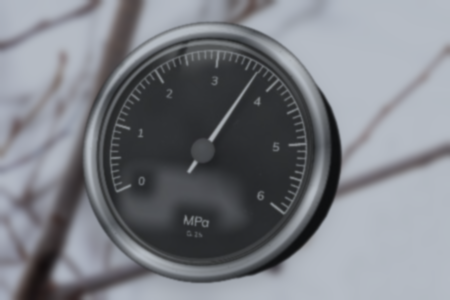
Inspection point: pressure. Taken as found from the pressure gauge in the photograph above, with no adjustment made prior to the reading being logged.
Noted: 3.7 MPa
